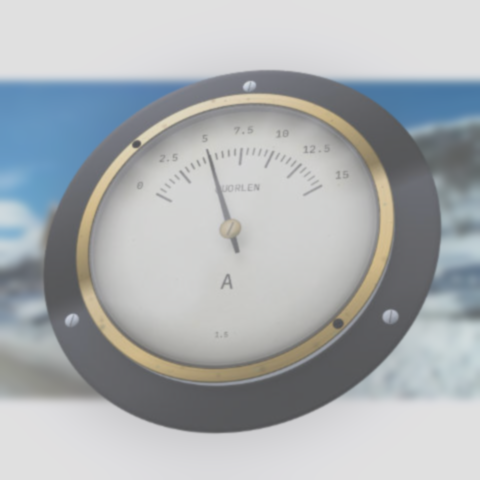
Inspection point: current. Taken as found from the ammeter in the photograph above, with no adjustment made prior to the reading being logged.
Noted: 5 A
